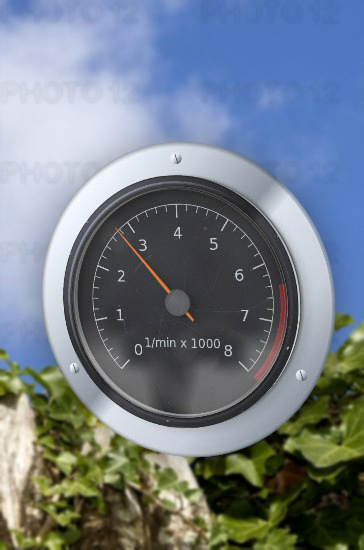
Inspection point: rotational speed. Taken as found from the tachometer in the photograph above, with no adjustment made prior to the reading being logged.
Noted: 2800 rpm
